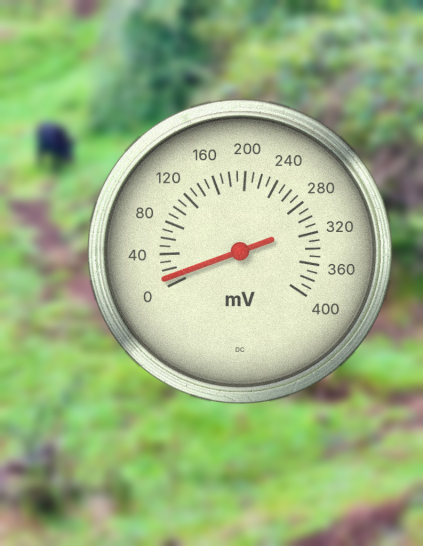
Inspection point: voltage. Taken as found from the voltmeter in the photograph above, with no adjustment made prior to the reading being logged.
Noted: 10 mV
